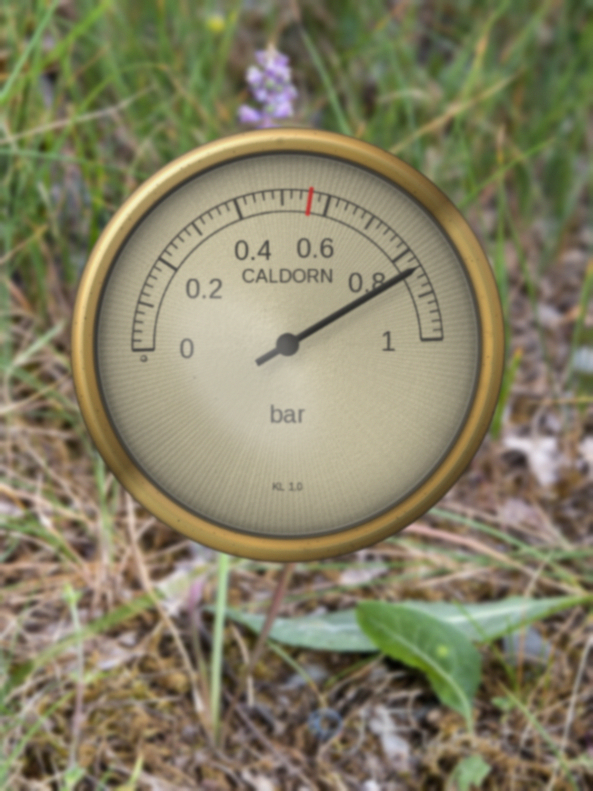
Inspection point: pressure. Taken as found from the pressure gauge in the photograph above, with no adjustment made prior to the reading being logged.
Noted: 0.84 bar
